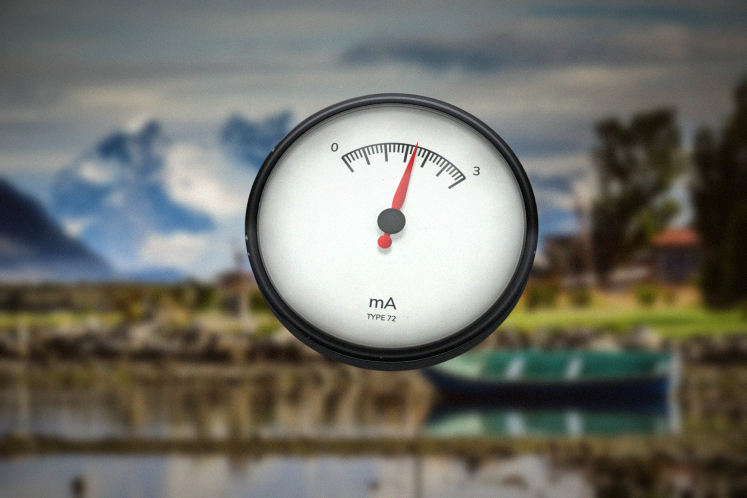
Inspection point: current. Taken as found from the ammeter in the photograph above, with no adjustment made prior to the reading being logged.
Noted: 1.7 mA
